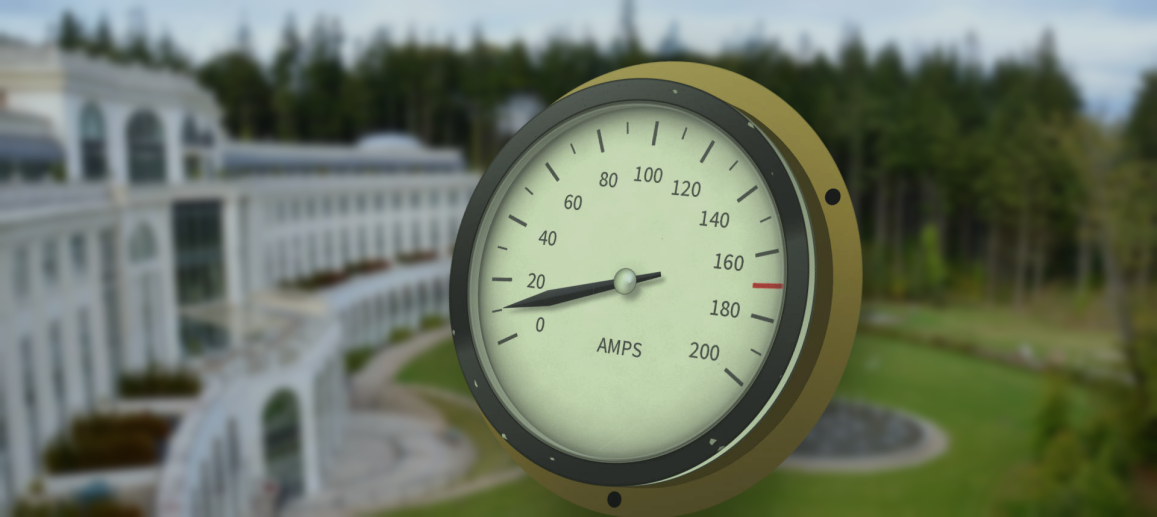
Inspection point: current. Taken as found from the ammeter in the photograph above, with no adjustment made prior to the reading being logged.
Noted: 10 A
